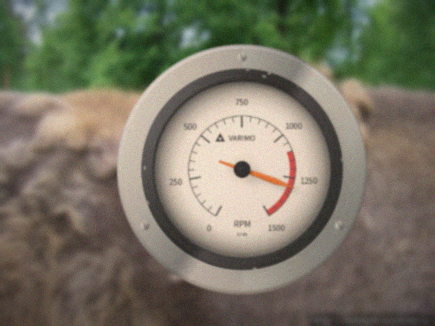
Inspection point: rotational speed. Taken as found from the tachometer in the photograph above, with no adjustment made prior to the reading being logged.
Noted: 1300 rpm
